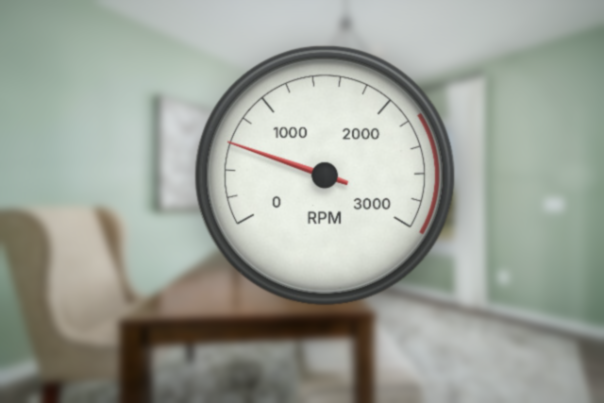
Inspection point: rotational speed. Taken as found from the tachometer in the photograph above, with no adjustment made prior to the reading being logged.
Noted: 600 rpm
